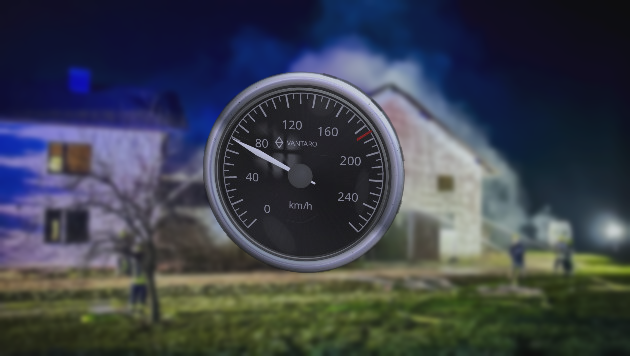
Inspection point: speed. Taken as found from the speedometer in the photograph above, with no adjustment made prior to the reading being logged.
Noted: 70 km/h
